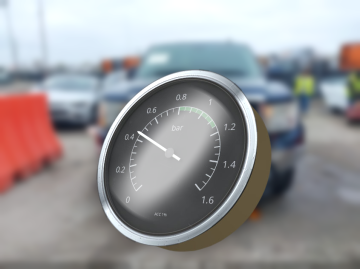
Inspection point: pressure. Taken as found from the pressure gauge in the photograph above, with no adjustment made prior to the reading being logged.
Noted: 0.45 bar
